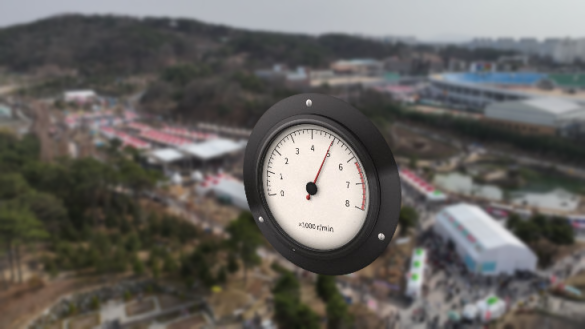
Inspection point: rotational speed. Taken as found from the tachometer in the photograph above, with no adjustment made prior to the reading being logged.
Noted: 5000 rpm
